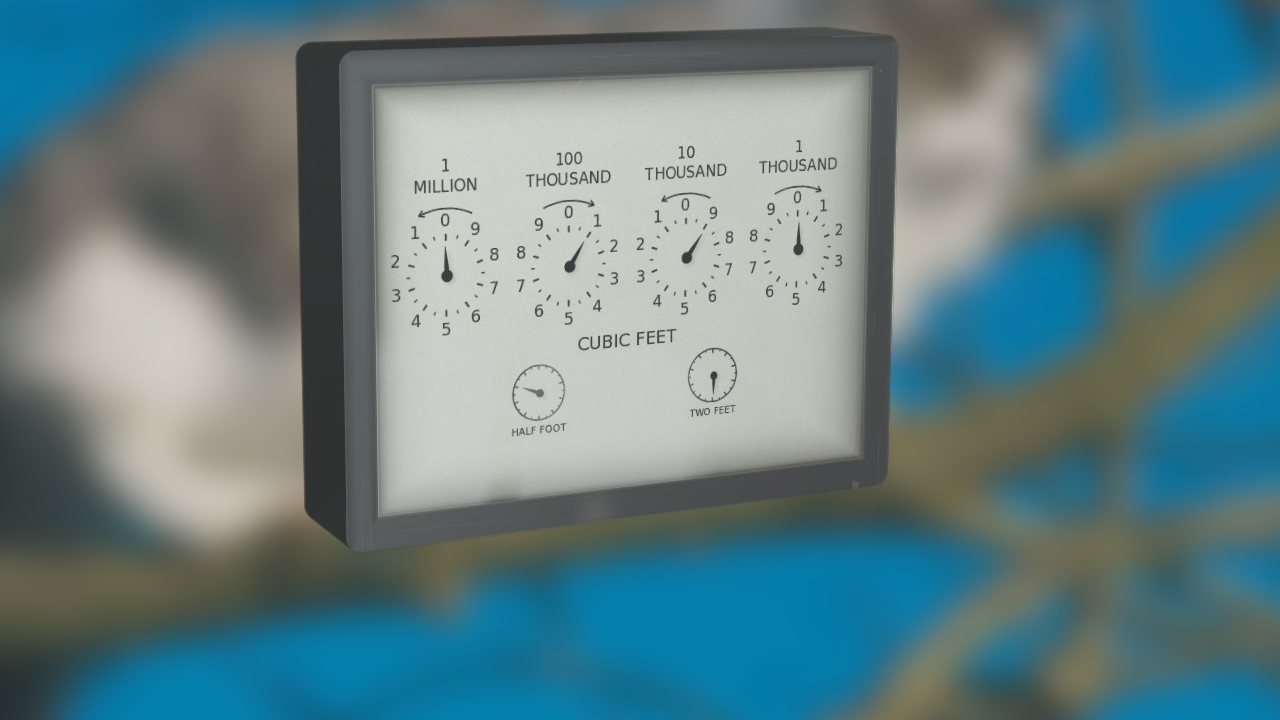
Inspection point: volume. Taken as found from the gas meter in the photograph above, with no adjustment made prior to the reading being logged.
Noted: 9000 ft³
